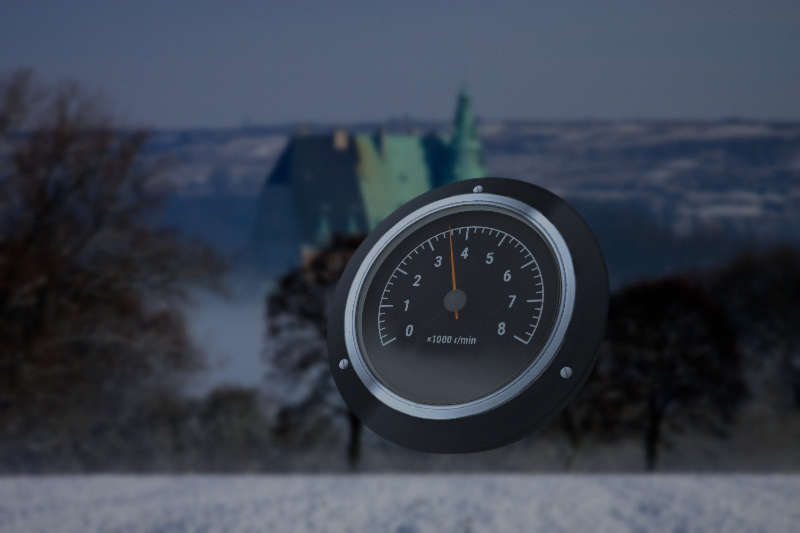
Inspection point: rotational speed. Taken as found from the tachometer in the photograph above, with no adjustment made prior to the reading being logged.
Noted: 3600 rpm
